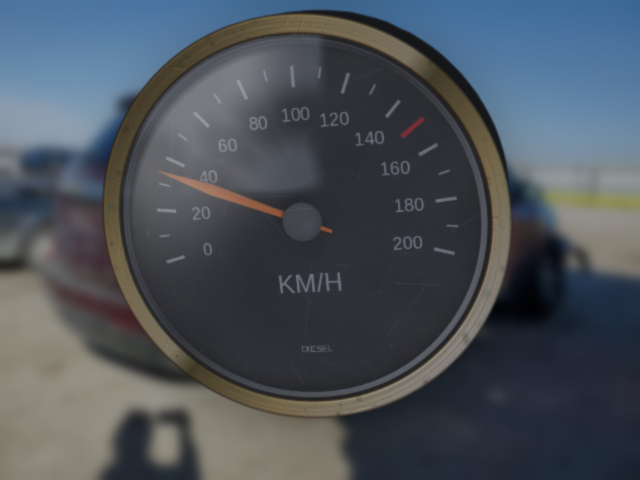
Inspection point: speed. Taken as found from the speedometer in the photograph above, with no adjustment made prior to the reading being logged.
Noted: 35 km/h
